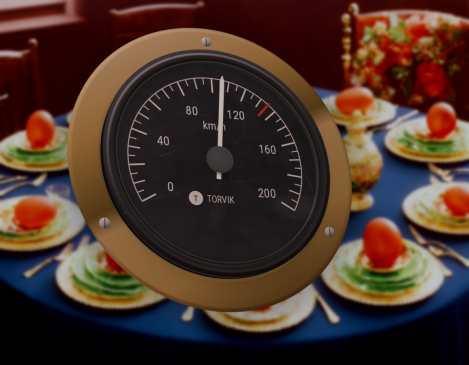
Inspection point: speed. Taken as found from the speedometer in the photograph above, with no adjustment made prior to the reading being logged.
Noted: 105 km/h
